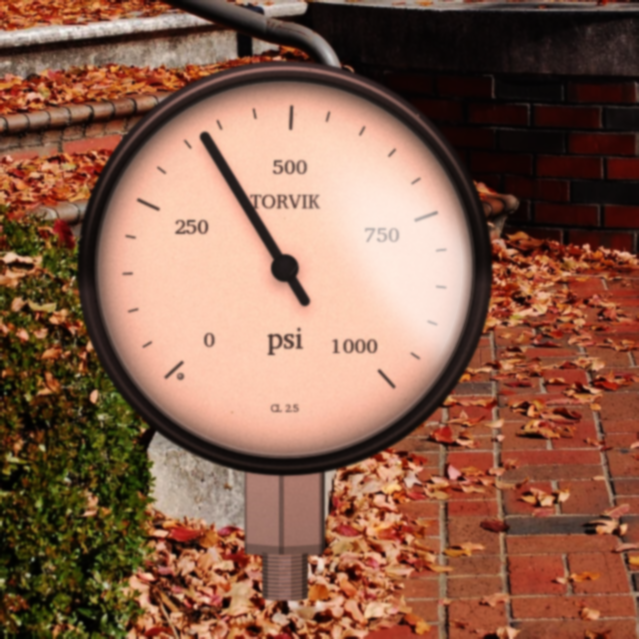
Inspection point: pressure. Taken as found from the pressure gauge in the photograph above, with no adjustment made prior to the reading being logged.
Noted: 375 psi
